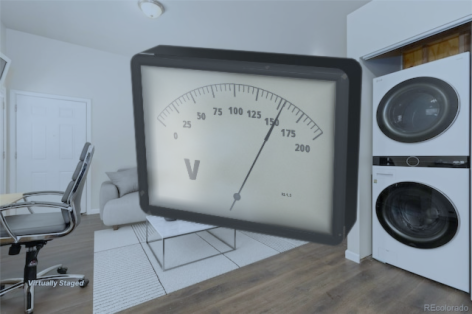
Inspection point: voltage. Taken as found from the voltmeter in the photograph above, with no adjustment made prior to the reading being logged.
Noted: 155 V
